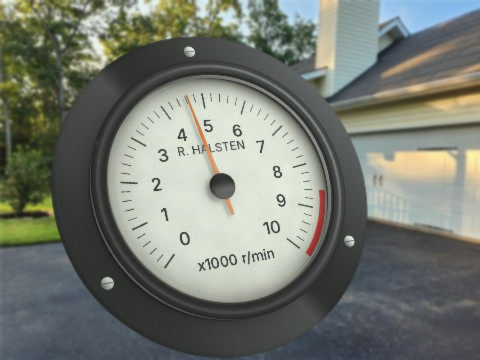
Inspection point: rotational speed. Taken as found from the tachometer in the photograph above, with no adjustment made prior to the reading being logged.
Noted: 4600 rpm
